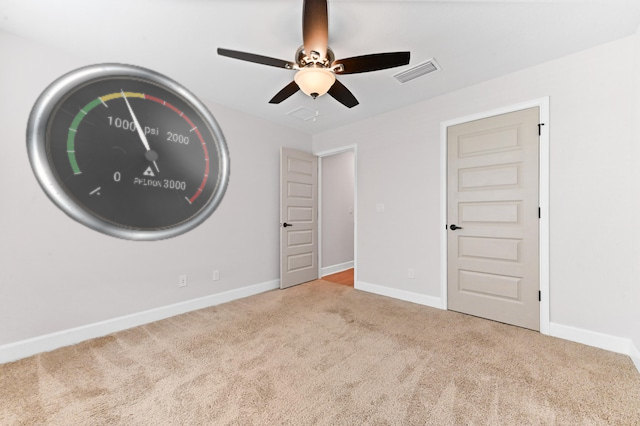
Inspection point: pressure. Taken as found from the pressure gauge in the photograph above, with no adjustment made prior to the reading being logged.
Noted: 1200 psi
